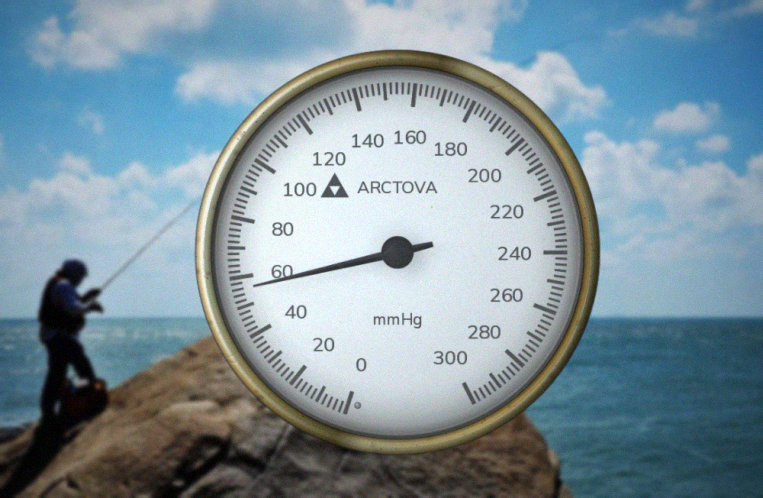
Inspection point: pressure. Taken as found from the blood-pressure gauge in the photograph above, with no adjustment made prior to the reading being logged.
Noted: 56 mmHg
